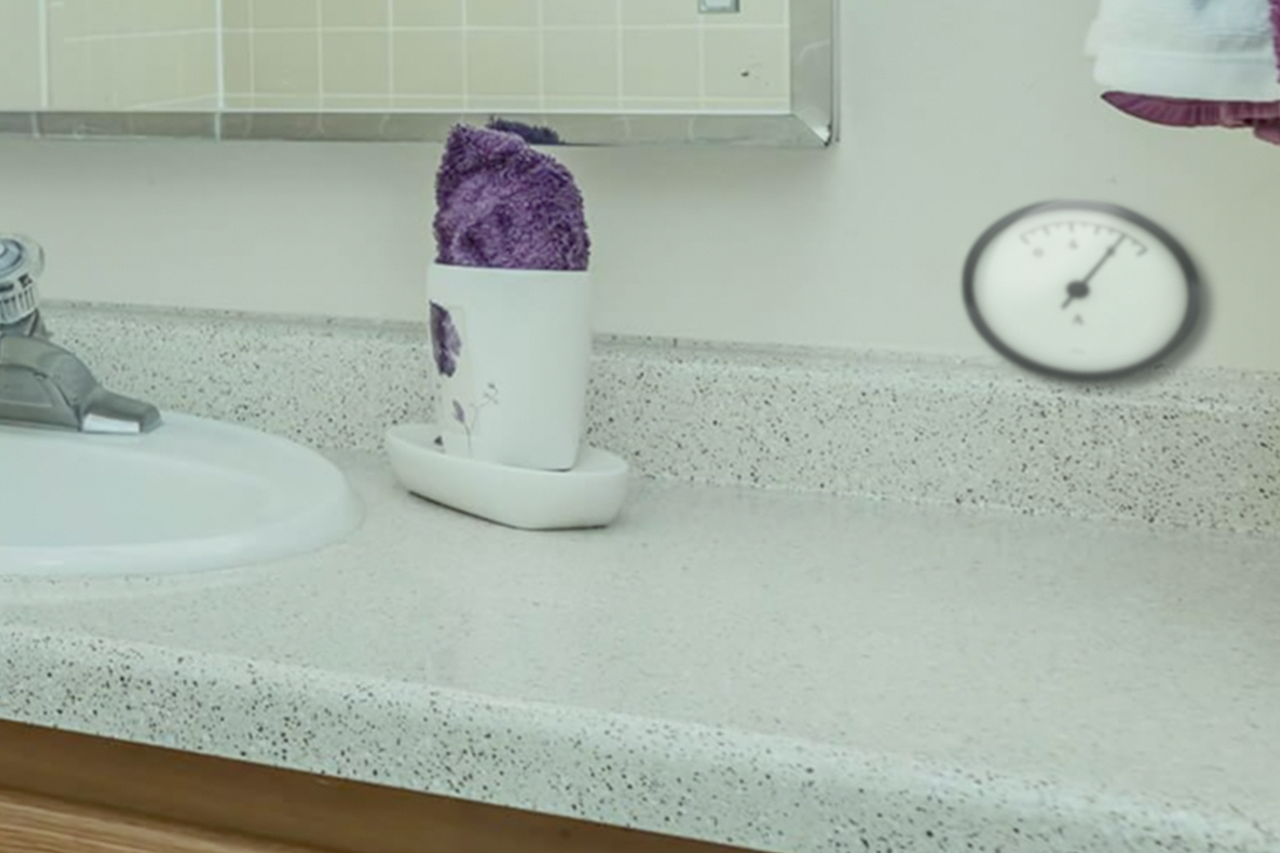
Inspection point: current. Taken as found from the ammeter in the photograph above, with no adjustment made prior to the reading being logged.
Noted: 8 A
